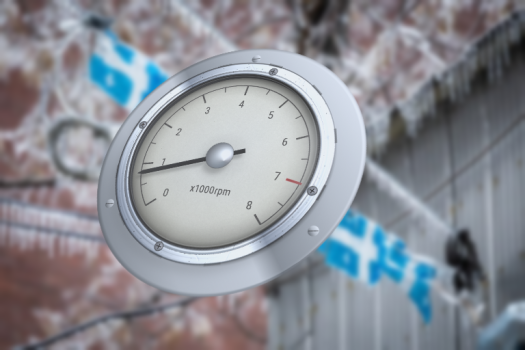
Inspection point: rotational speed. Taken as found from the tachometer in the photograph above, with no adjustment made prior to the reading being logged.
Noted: 750 rpm
